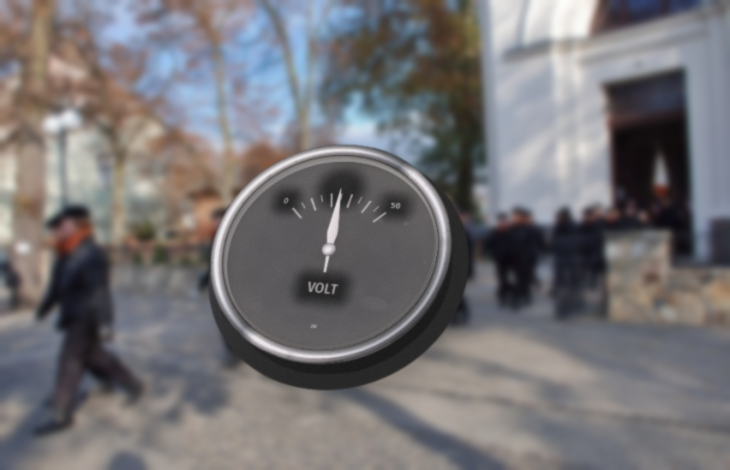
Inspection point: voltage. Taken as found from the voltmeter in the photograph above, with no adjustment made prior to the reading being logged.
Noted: 25 V
